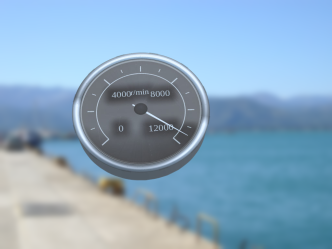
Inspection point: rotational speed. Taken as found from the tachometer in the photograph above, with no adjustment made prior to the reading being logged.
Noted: 11500 rpm
